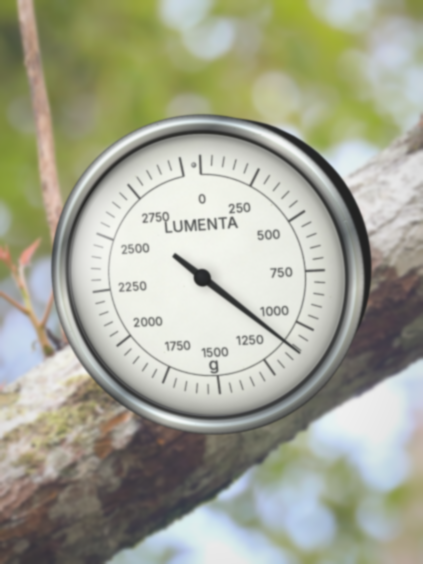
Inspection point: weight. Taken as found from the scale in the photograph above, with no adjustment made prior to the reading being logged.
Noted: 1100 g
